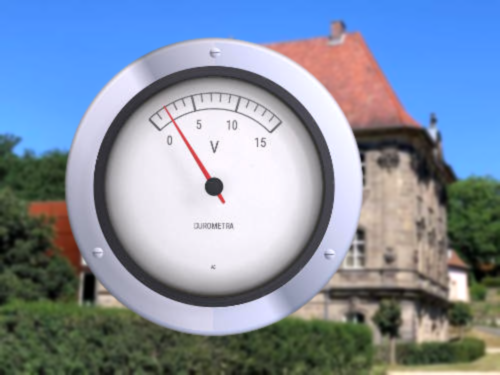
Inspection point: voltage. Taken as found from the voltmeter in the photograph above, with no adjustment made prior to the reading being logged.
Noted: 2 V
